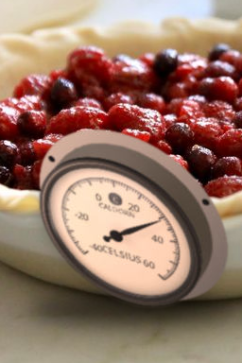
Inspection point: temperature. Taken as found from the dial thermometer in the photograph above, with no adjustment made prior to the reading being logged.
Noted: 30 °C
